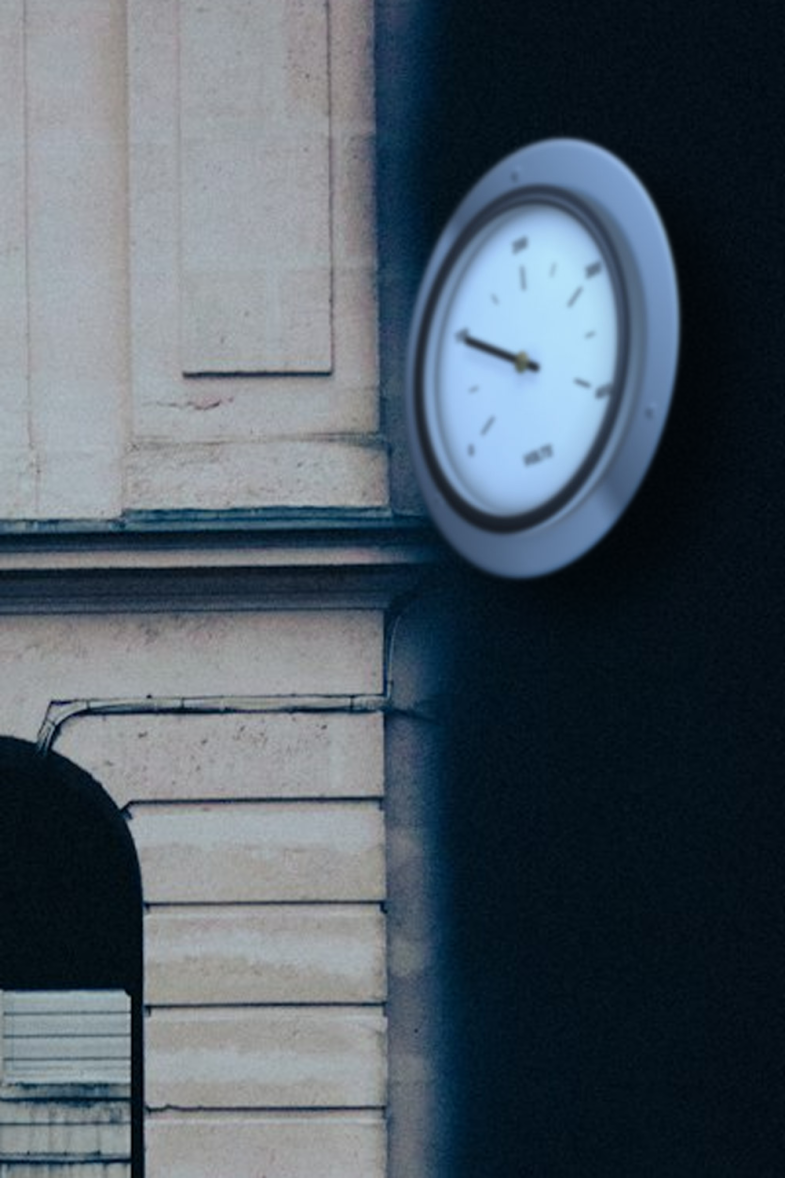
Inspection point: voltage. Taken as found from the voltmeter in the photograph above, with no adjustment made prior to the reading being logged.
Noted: 100 V
